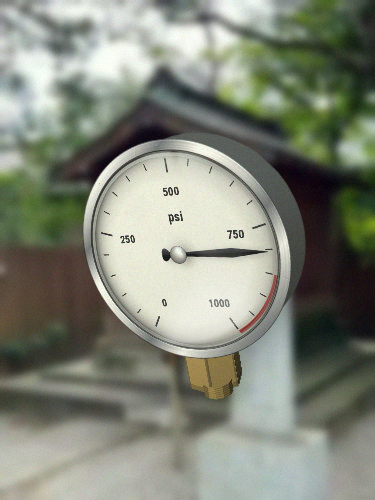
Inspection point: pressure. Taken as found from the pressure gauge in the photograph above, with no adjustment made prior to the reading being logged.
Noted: 800 psi
